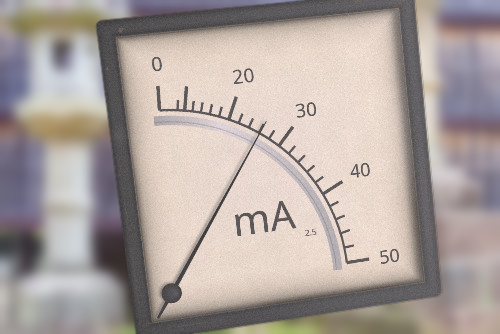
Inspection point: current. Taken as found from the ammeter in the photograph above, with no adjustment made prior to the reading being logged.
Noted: 26 mA
